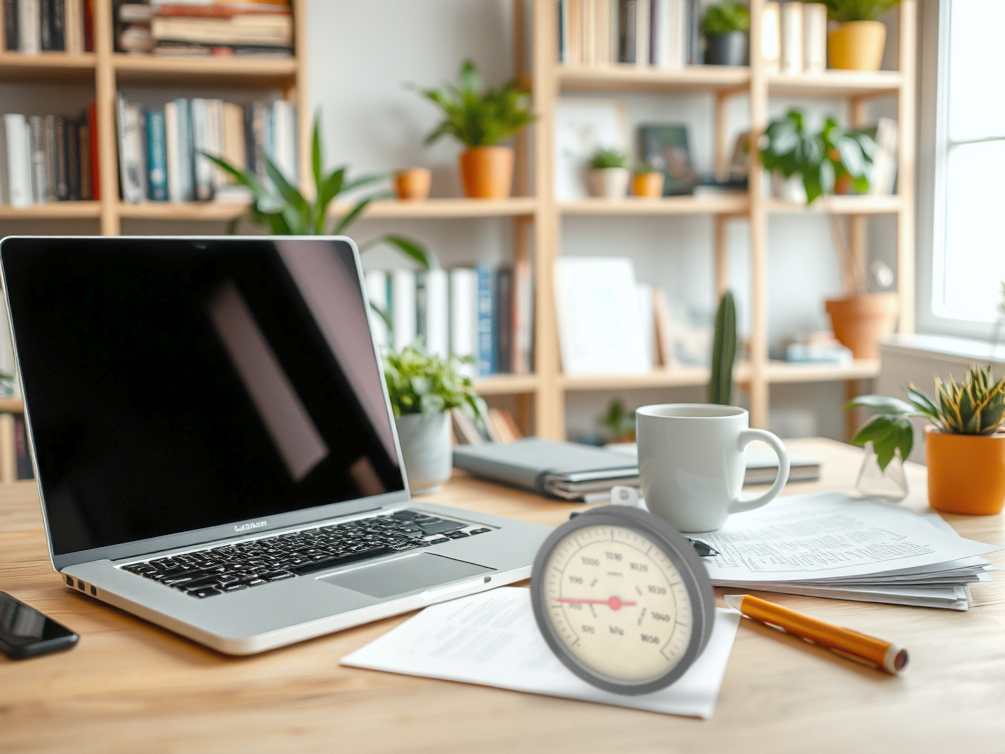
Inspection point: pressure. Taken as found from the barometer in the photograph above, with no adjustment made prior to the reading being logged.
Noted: 982 hPa
